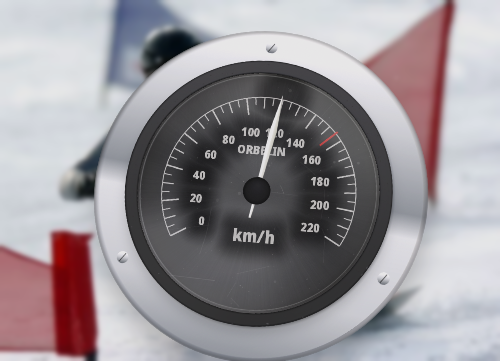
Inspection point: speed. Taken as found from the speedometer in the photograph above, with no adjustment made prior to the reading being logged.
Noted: 120 km/h
